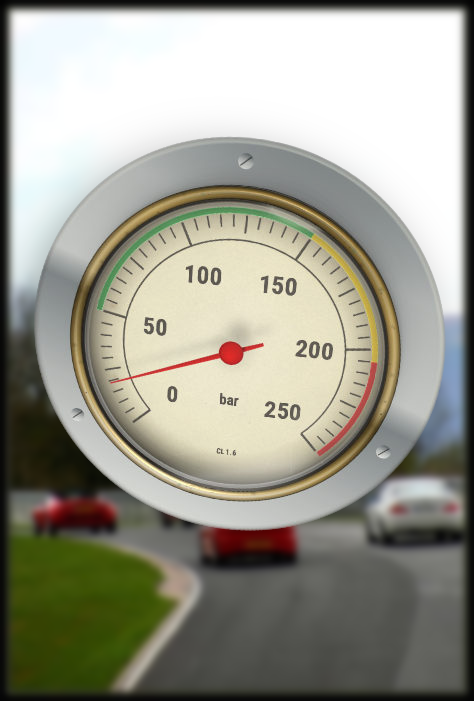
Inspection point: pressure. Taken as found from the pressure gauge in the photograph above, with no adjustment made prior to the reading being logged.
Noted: 20 bar
